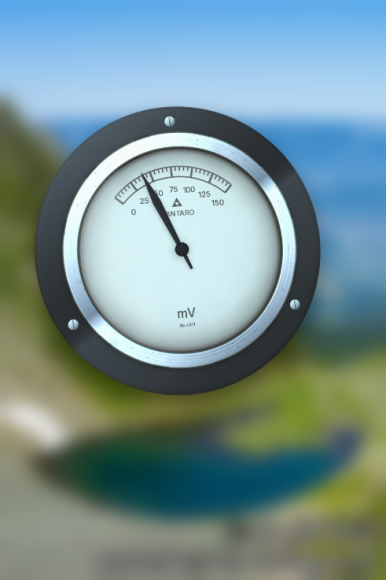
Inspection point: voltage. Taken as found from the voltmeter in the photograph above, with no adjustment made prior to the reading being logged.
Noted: 40 mV
